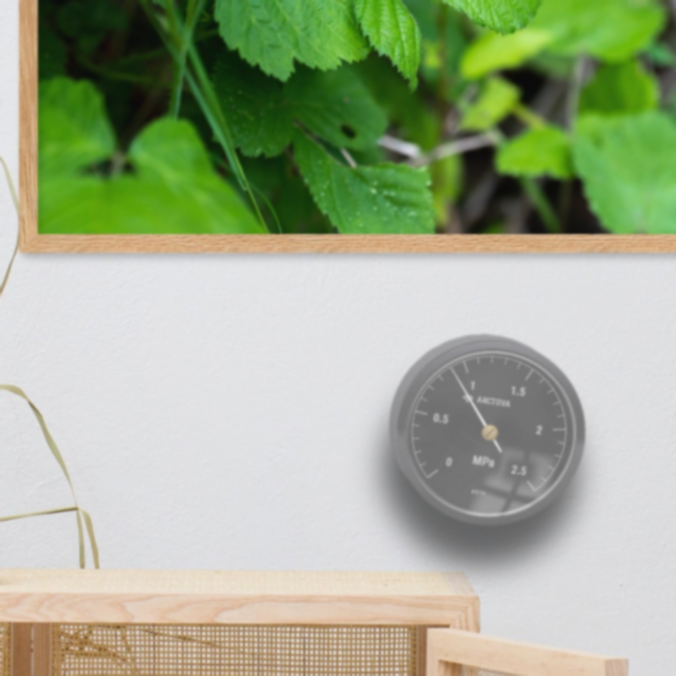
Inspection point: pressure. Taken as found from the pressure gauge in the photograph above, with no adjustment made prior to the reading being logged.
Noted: 0.9 MPa
